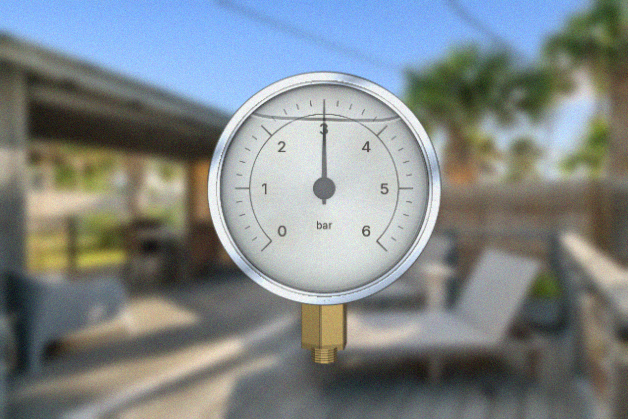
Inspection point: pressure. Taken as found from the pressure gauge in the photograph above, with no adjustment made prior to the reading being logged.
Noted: 3 bar
